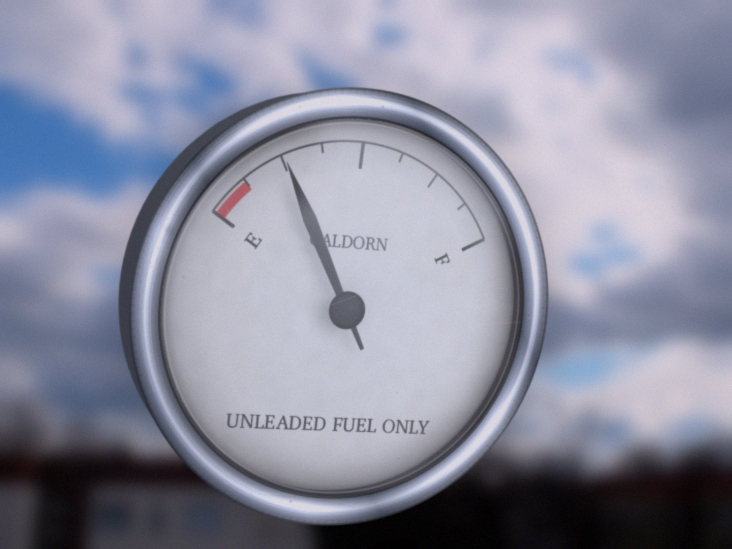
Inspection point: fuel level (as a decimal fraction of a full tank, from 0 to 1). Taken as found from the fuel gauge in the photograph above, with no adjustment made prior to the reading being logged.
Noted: 0.25
